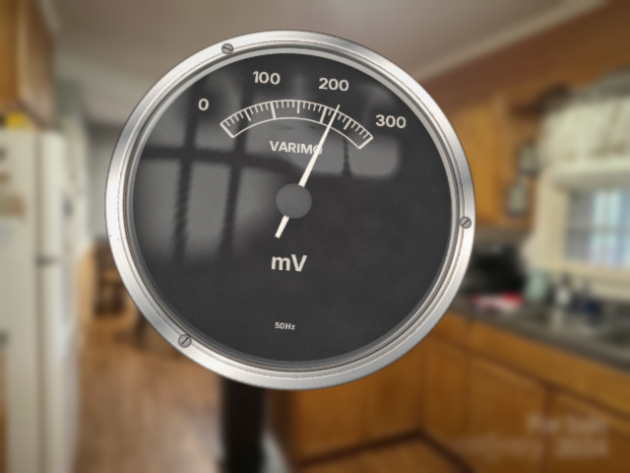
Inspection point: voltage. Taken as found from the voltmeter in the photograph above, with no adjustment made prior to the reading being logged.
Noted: 220 mV
